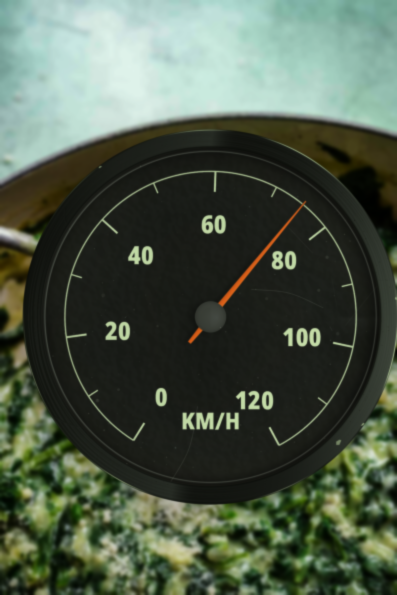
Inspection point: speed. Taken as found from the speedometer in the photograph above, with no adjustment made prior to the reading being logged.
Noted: 75 km/h
